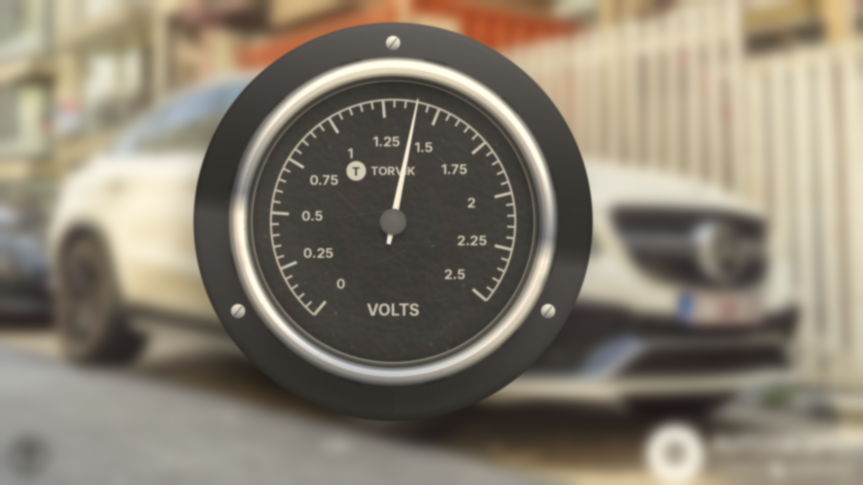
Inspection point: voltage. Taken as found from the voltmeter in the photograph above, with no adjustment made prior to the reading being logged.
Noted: 1.4 V
